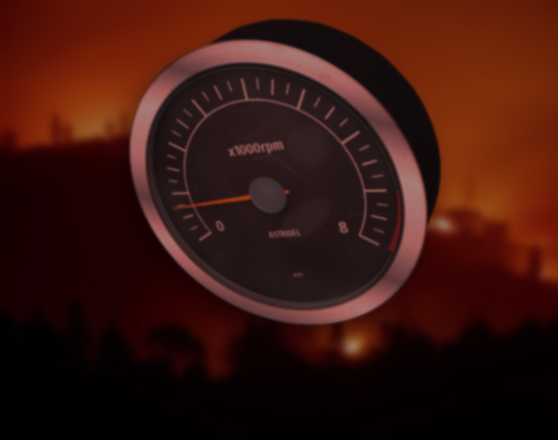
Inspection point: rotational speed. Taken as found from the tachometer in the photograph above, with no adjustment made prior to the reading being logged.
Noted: 750 rpm
